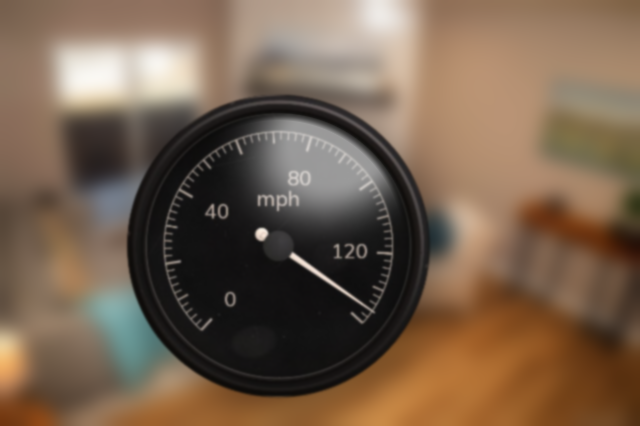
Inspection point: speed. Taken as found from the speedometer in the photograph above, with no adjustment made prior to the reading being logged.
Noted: 136 mph
